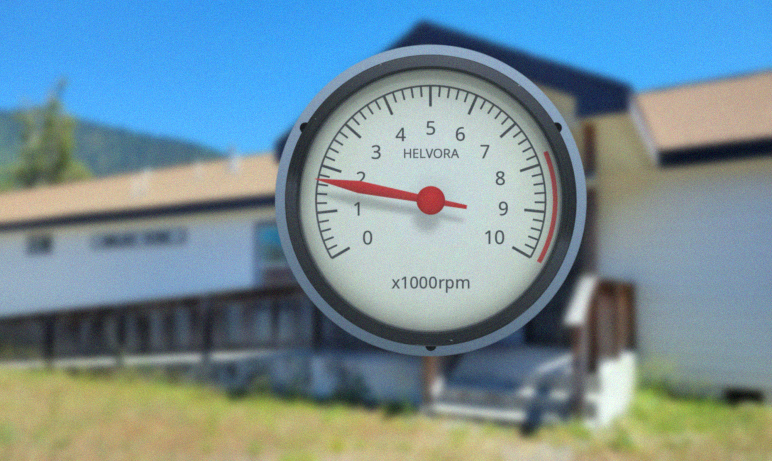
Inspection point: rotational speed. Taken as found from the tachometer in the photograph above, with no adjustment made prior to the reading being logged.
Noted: 1700 rpm
